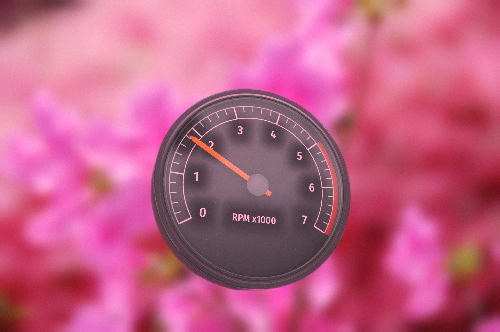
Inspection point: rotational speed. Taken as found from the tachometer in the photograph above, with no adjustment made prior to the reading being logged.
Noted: 1800 rpm
